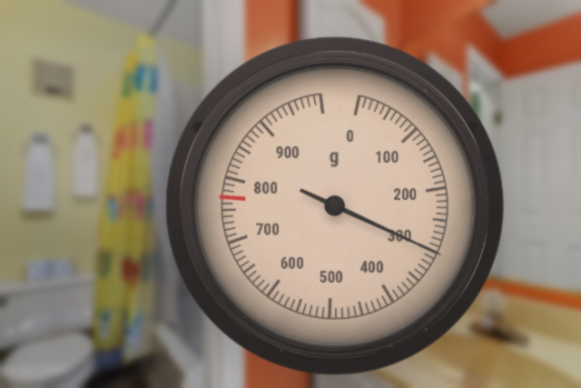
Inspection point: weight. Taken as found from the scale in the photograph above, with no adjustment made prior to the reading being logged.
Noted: 300 g
